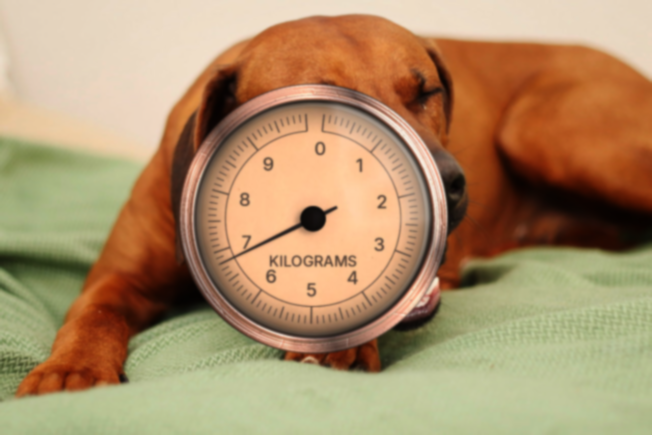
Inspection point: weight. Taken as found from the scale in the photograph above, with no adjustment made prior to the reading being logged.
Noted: 6.8 kg
